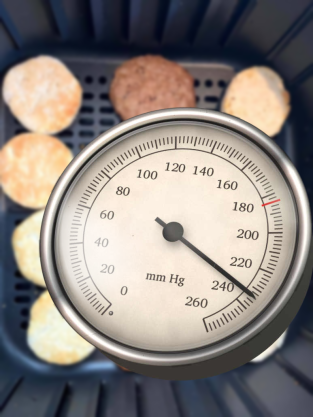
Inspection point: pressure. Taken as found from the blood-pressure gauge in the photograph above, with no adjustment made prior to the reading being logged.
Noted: 234 mmHg
